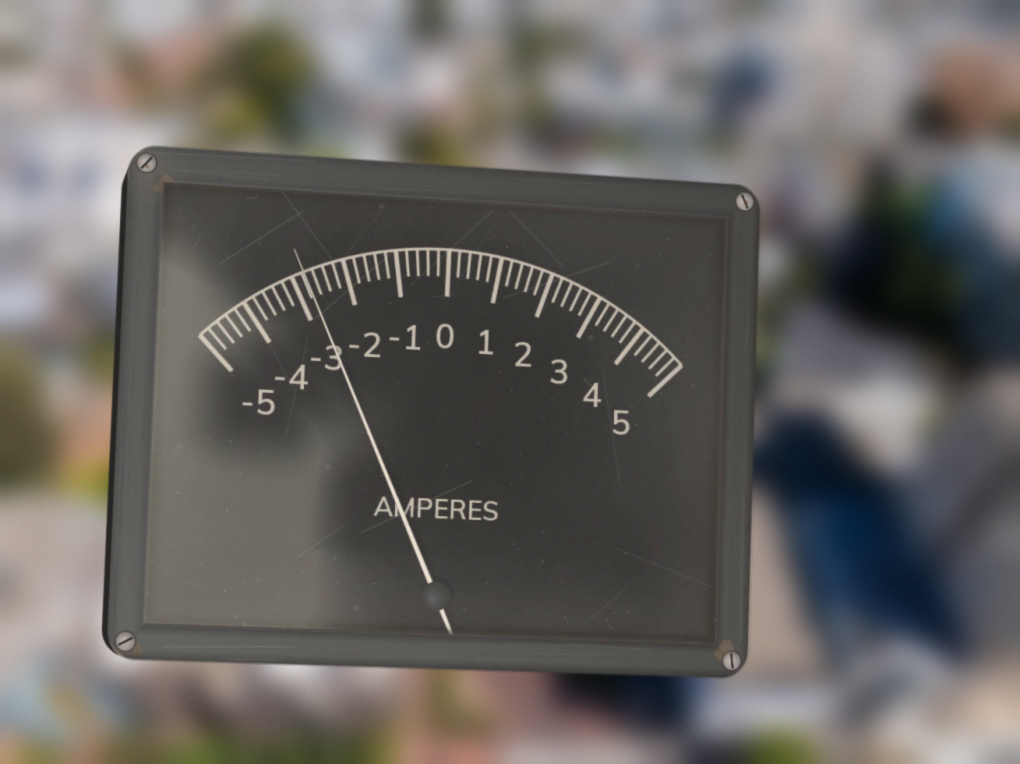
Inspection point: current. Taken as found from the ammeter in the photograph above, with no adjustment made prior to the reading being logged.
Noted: -2.8 A
